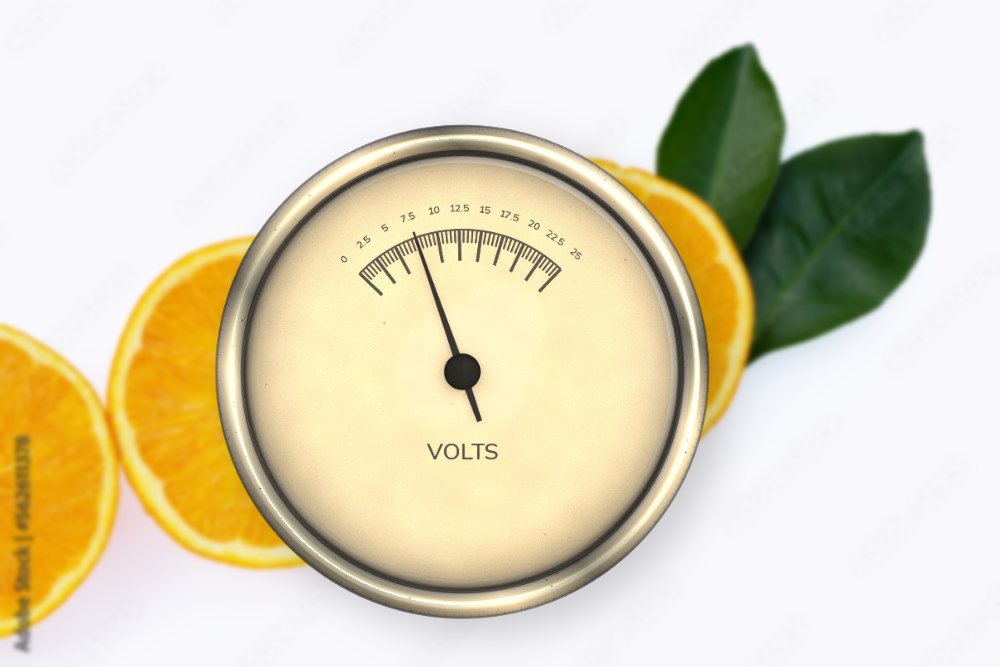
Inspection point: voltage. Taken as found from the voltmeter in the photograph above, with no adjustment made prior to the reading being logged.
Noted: 7.5 V
